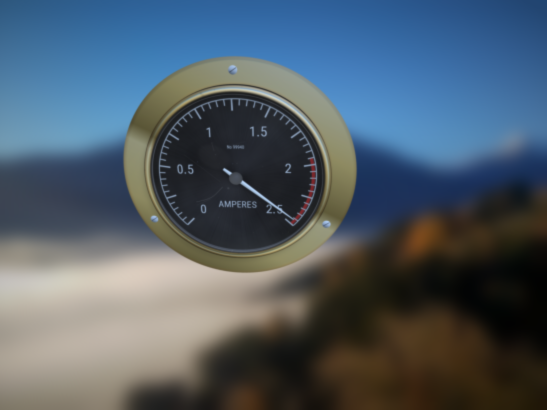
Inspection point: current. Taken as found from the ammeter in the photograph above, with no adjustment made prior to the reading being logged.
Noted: 2.45 A
